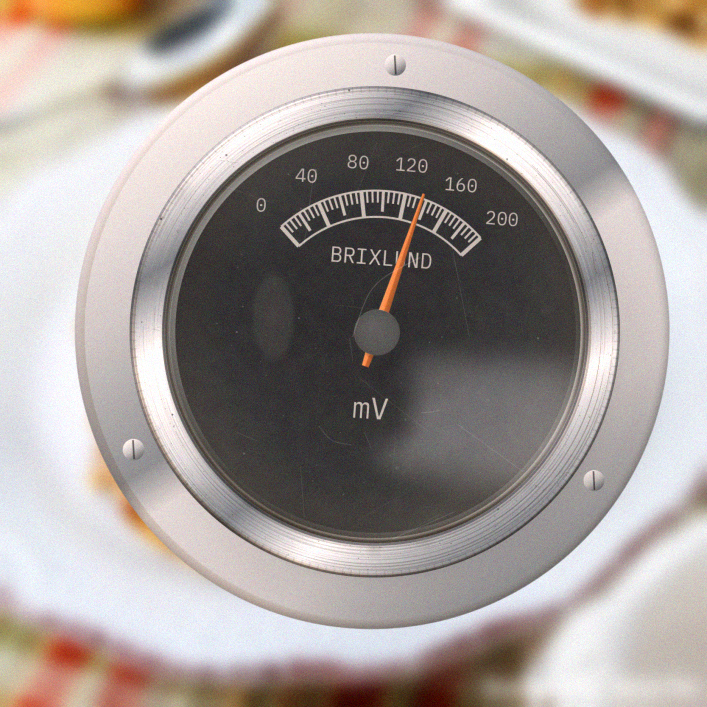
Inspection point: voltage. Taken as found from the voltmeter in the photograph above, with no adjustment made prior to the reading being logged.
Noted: 135 mV
